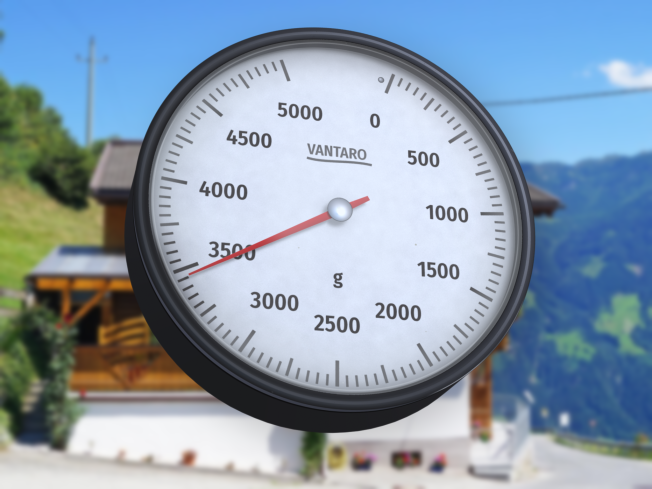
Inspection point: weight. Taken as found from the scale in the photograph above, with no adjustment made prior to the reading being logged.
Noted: 3450 g
